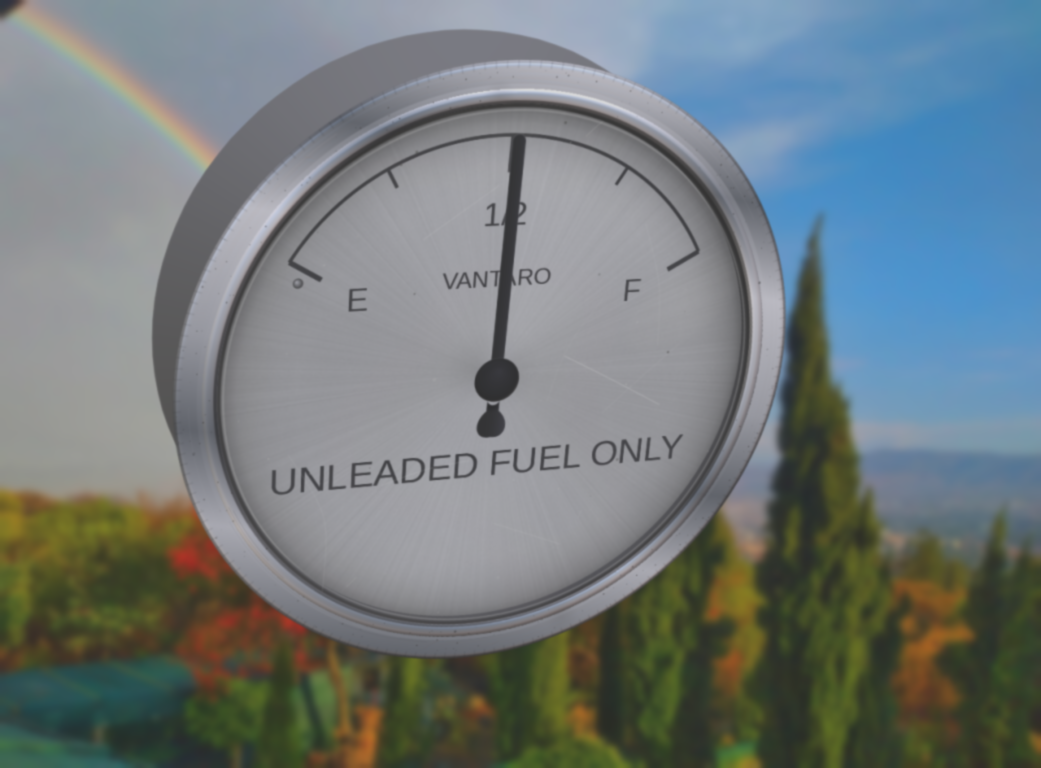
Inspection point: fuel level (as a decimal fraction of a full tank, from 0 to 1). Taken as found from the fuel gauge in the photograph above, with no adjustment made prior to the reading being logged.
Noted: 0.5
